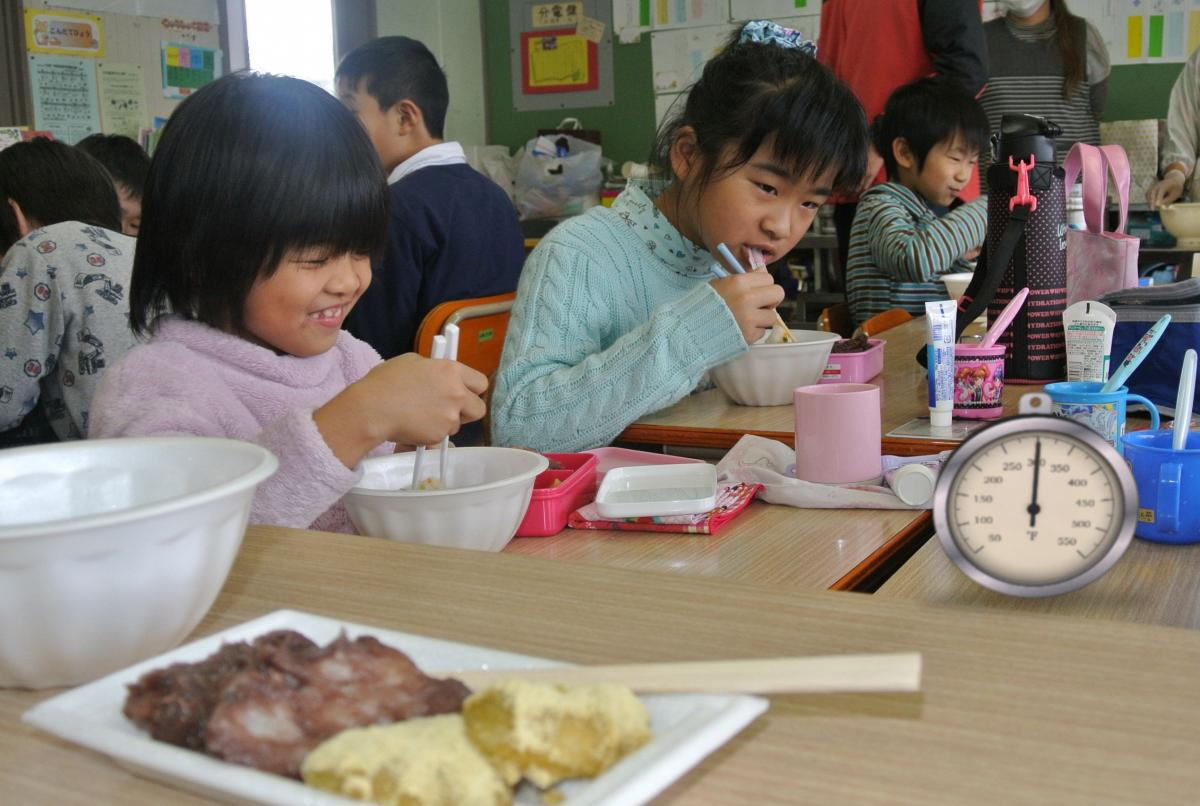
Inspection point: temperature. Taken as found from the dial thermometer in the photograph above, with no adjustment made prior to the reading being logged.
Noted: 300 °F
